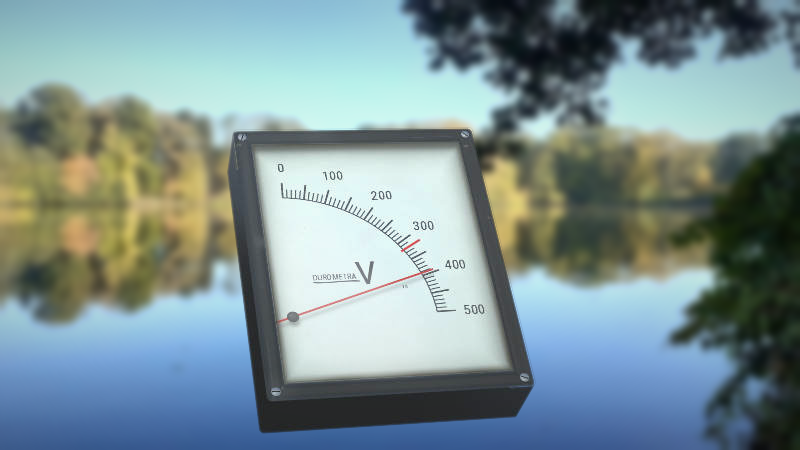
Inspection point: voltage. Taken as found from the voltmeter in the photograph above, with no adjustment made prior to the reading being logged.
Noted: 400 V
